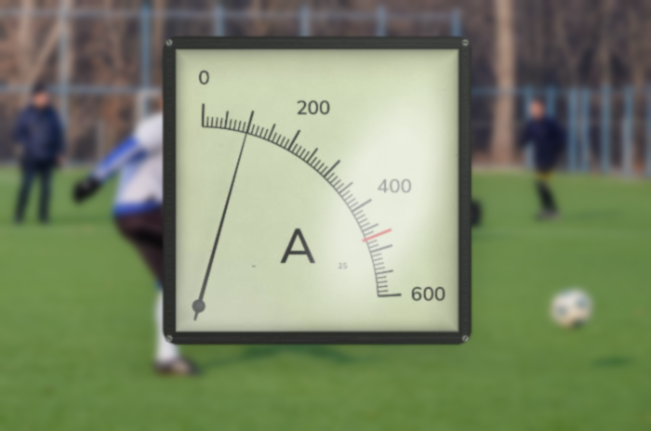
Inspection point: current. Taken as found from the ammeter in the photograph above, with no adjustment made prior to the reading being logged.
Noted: 100 A
